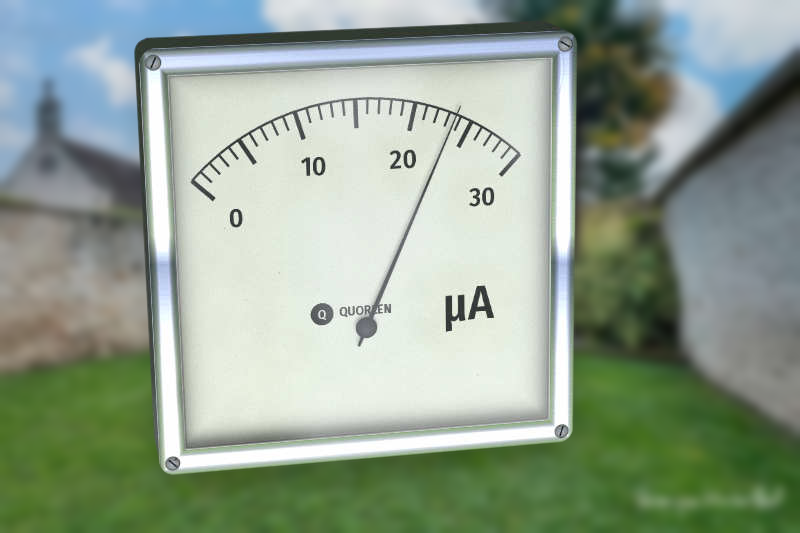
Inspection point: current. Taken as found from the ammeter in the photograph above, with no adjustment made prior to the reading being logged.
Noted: 23.5 µA
